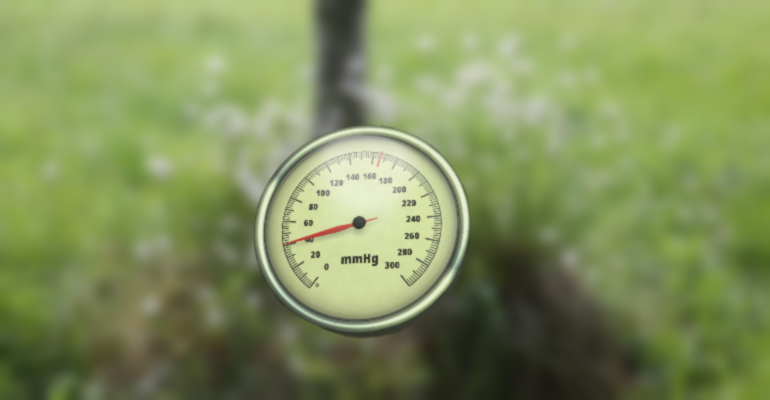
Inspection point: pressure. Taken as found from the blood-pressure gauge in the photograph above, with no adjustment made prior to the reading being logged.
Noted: 40 mmHg
